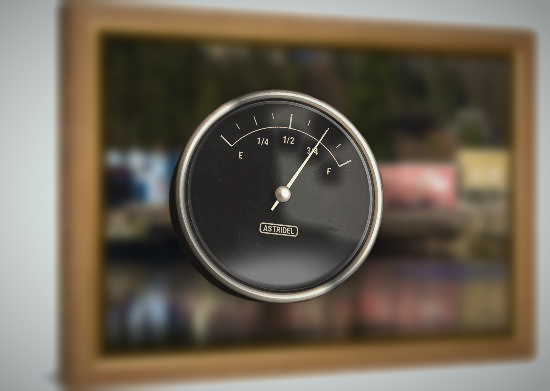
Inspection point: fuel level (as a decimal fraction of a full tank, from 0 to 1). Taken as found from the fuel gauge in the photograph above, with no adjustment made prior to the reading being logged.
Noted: 0.75
